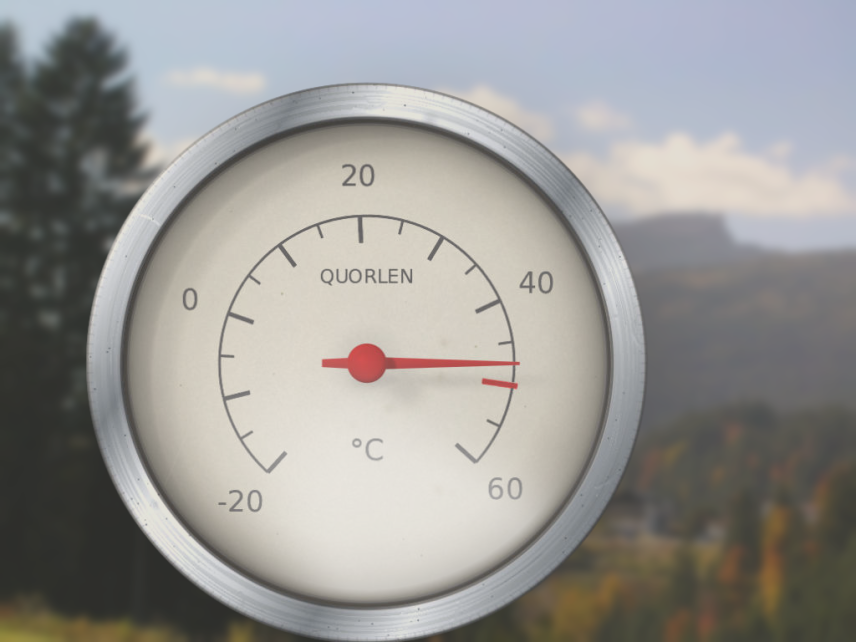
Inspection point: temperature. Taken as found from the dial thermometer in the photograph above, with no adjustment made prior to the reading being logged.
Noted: 47.5 °C
